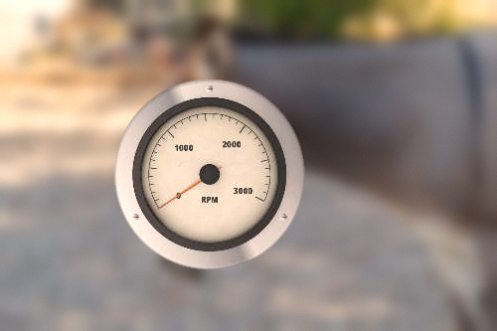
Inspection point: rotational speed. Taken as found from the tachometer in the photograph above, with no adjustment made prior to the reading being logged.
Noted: 0 rpm
